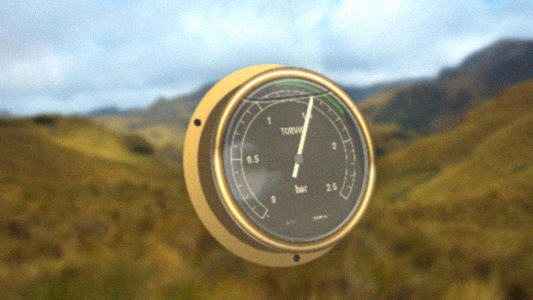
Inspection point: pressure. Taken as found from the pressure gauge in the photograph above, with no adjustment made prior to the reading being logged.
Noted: 1.5 bar
